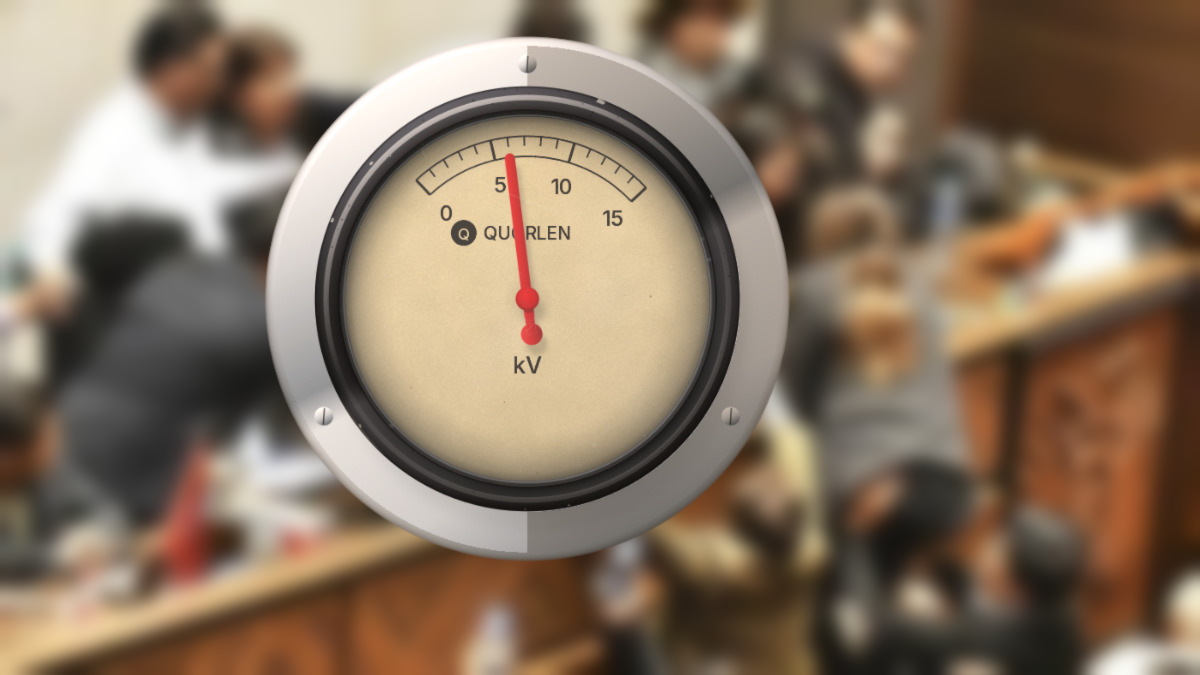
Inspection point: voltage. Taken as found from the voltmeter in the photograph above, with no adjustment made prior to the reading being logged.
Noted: 6 kV
